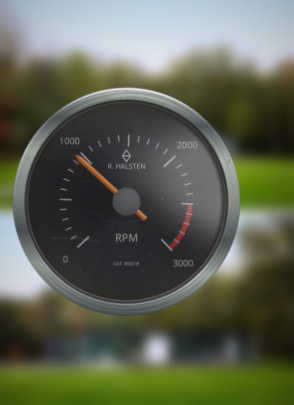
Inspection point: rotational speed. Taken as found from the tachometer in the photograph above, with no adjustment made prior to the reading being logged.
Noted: 950 rpm
